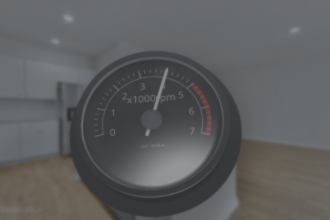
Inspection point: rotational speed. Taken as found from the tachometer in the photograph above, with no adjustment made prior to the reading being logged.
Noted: 4000 rpm
